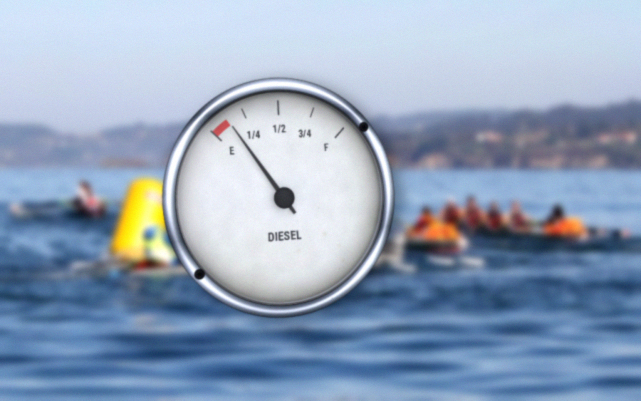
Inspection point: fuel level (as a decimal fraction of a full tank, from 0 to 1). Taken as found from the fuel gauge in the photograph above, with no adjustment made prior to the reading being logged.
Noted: 0.125
